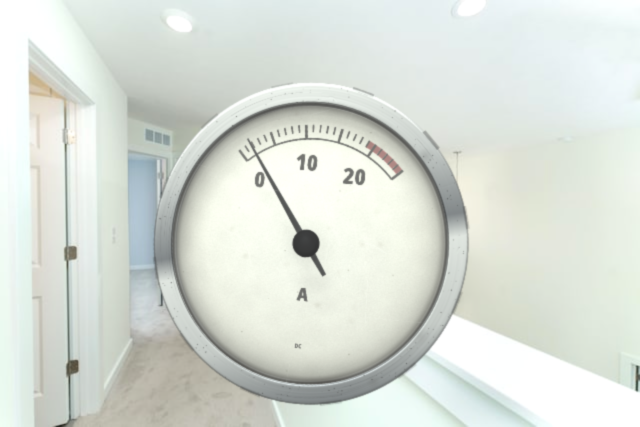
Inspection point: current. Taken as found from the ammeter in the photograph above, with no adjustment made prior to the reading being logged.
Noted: 2 A
